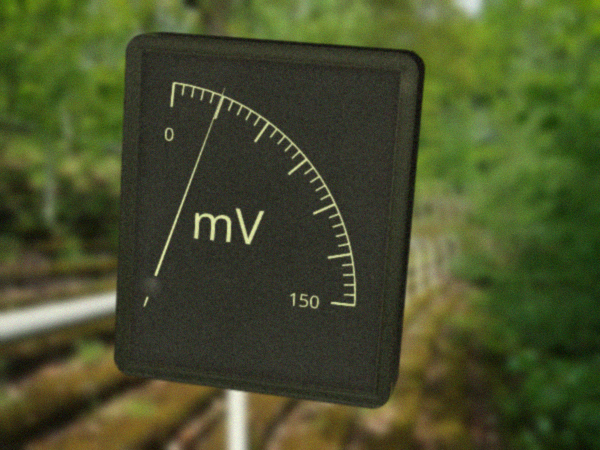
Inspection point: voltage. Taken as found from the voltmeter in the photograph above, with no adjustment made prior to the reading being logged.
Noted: 25 mV
